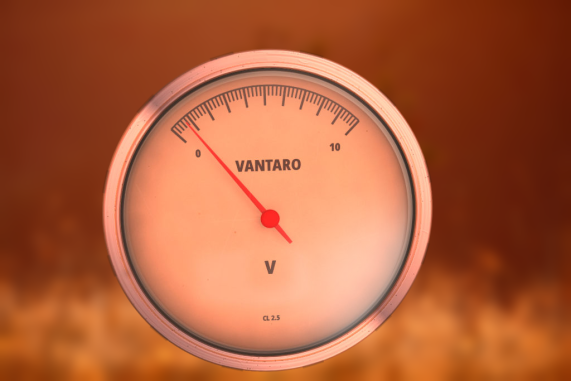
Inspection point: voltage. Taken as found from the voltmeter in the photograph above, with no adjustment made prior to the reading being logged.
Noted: 0.8 V
